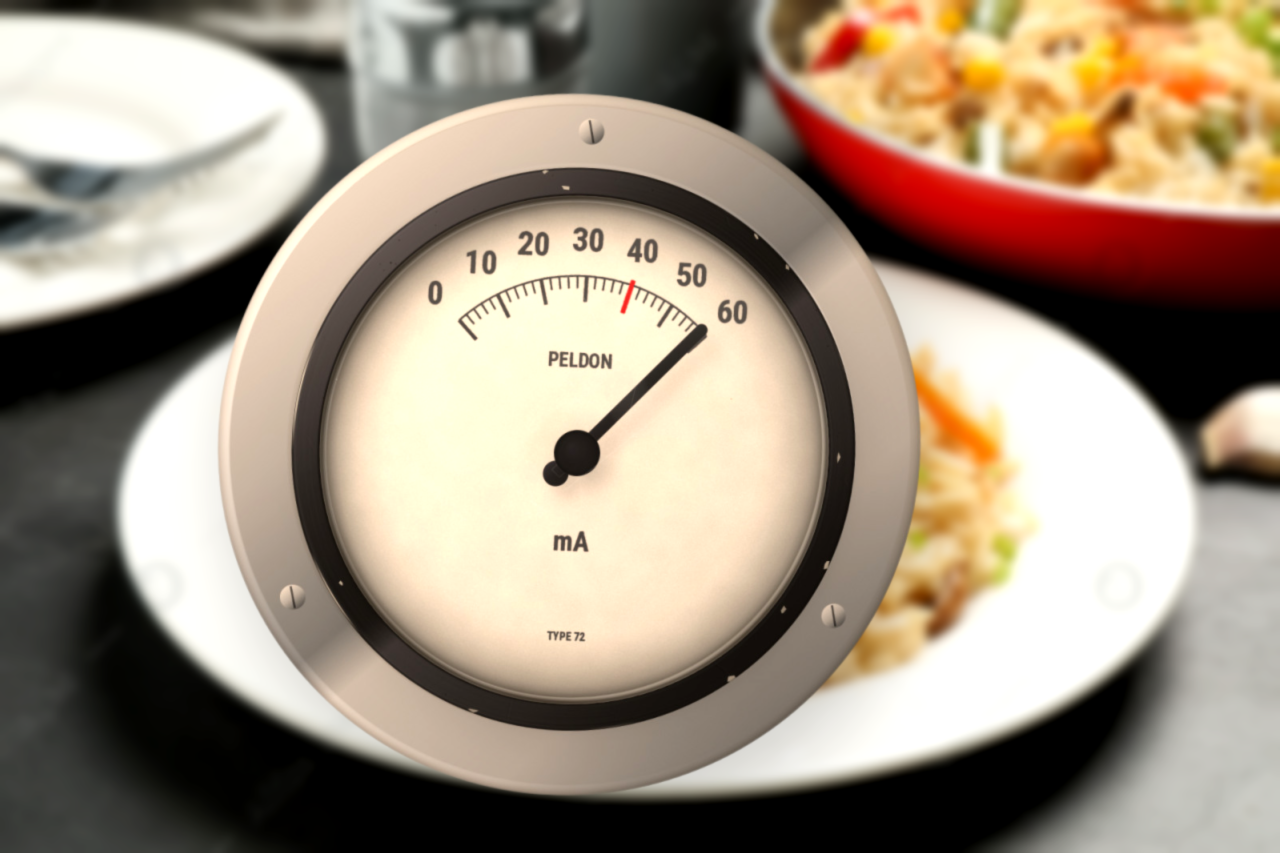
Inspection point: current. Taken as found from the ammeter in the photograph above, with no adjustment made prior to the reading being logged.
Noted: 58 mA
